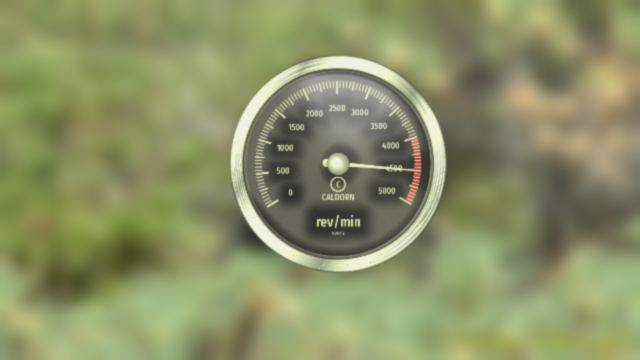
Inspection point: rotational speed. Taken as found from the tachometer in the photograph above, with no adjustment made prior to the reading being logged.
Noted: 4500 rpm
